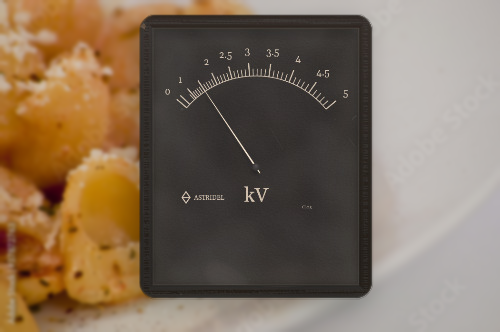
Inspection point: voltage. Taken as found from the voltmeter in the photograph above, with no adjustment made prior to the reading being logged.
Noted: 1.5 kV
